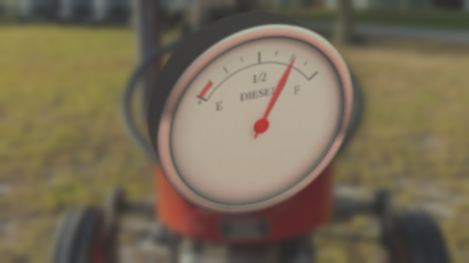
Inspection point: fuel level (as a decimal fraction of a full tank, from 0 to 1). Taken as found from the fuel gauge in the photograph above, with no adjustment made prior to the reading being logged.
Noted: 0.75
